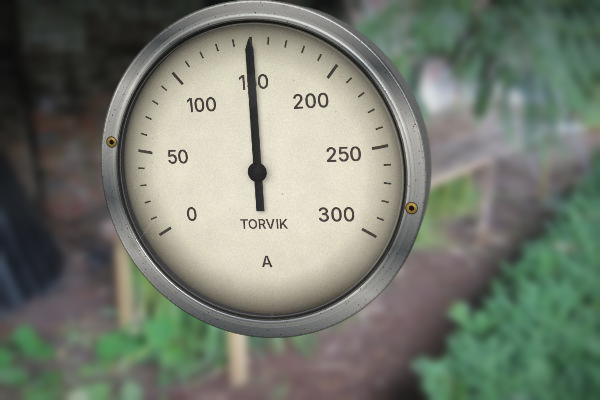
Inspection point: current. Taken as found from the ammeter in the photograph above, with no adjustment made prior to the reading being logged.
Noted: 150 A
